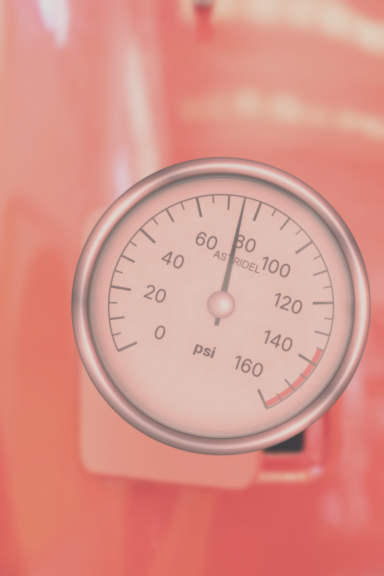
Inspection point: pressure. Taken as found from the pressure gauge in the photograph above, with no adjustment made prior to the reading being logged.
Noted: 75 psi
